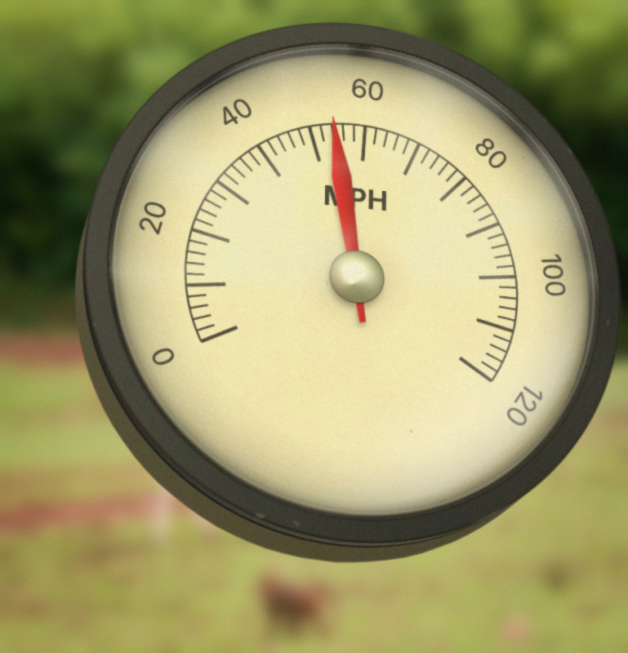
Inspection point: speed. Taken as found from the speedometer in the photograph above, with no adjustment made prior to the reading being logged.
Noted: 54 mph
